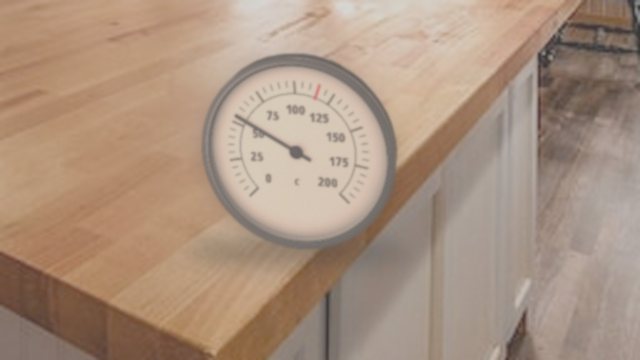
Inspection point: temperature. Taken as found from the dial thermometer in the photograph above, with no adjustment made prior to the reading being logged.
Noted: 55 °C
